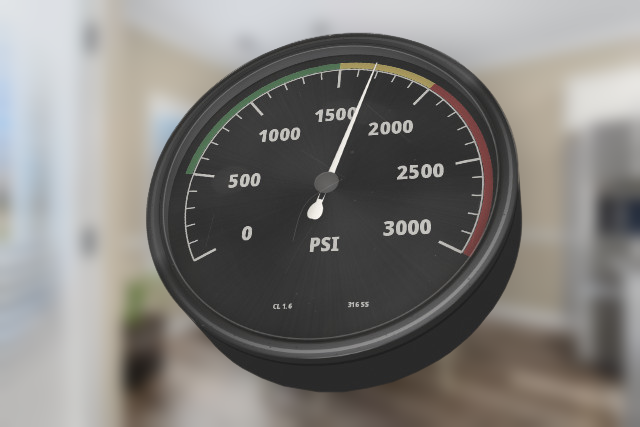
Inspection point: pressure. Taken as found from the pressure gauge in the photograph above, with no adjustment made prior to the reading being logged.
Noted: 1700 psi
